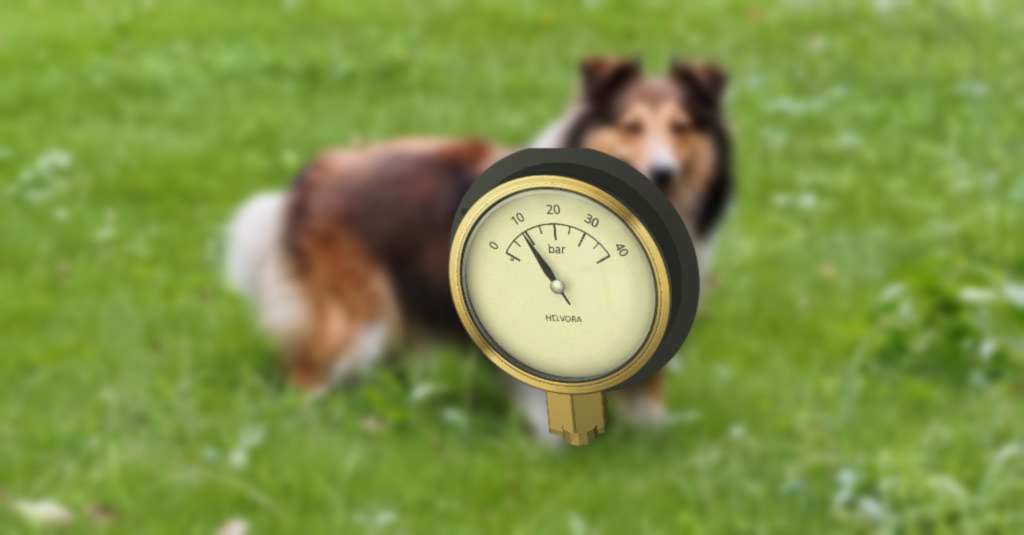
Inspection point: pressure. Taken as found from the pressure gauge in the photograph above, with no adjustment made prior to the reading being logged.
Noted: 10 bar
